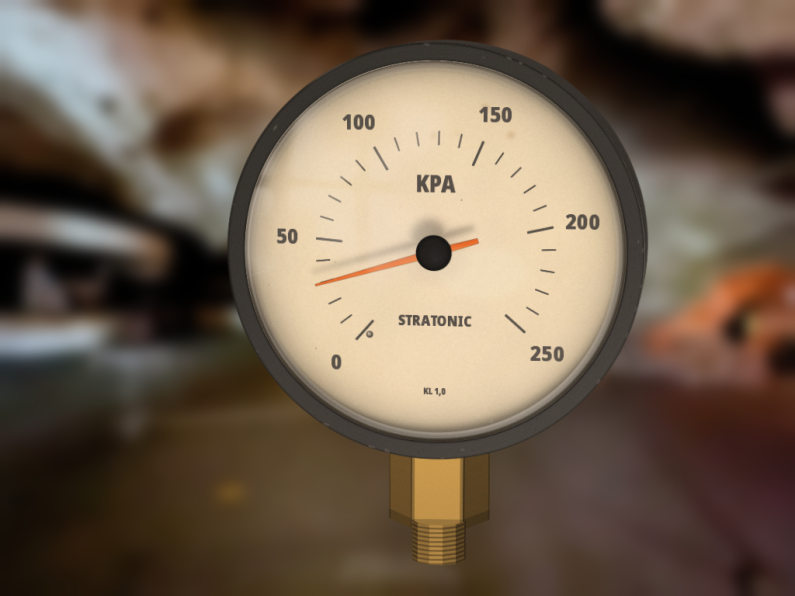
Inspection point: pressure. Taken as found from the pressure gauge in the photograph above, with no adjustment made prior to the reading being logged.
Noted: 30 kPa
